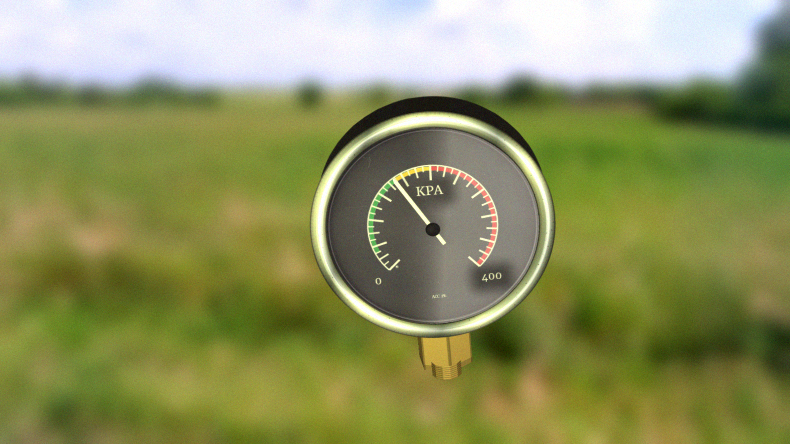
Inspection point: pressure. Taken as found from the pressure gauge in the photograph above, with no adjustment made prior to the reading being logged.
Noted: 150 kPa
